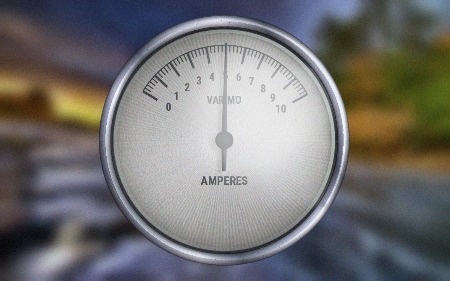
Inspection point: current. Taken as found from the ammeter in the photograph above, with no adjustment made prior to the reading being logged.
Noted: 5 A
